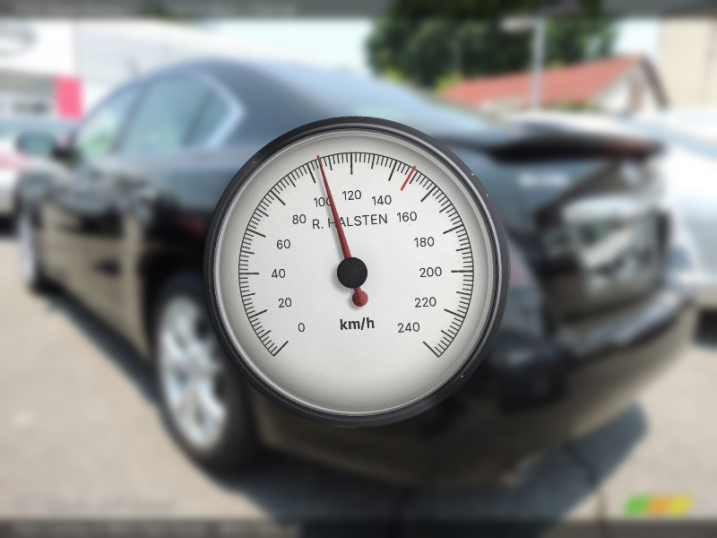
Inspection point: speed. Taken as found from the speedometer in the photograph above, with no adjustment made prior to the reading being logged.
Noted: 106 km/h
